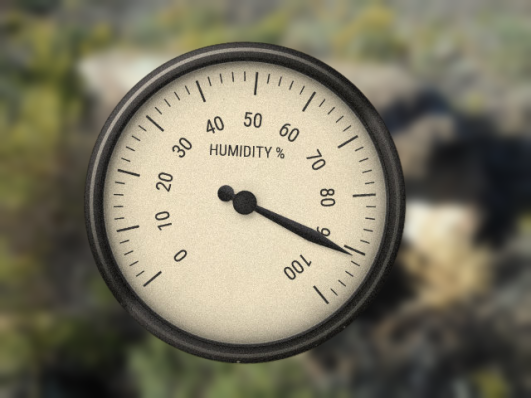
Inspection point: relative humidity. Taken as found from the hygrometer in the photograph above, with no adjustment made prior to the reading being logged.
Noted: 91 %
